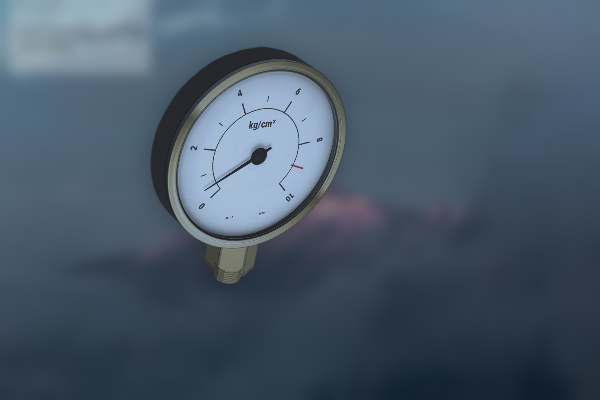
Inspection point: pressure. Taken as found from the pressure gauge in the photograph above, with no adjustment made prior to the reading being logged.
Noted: 0.5 kg/cm²
